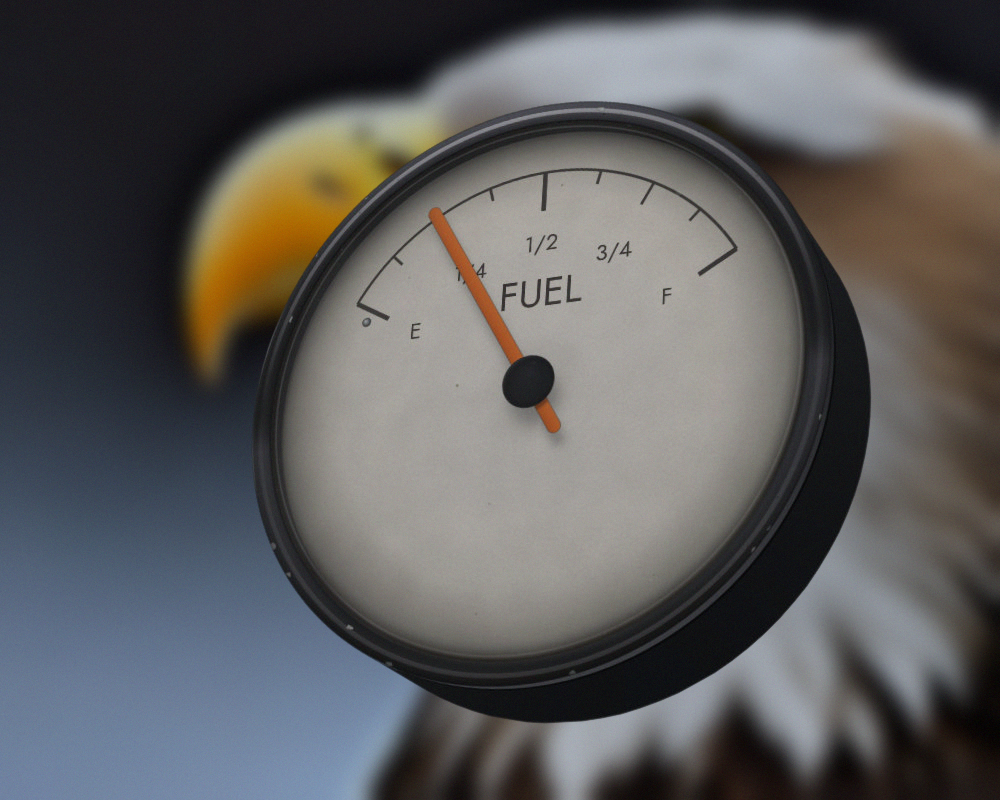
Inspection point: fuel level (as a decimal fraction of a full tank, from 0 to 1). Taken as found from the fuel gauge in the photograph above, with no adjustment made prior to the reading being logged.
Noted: 0.25
